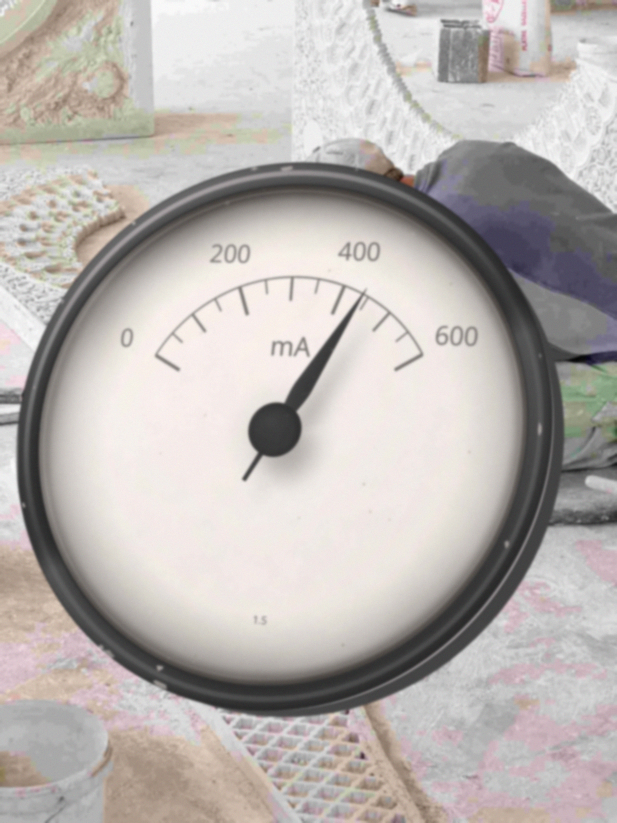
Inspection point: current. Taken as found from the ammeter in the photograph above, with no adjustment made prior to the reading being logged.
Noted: 450 mA
